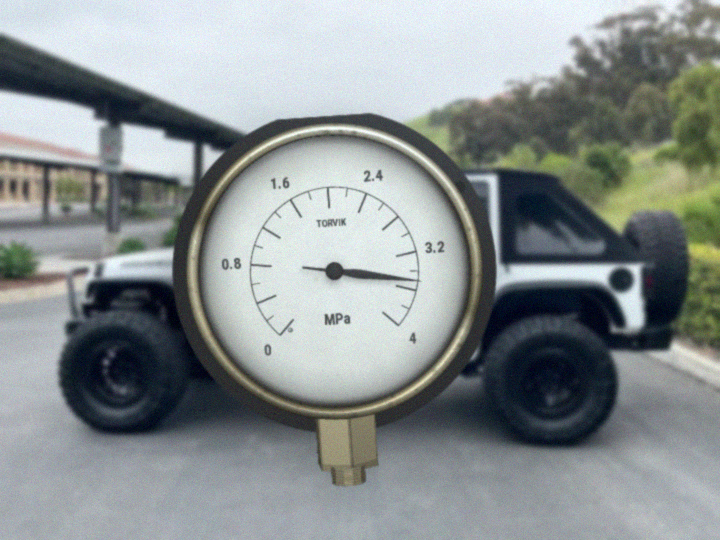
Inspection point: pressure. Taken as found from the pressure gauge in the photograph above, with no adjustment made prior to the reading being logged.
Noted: 3.5 MPa
